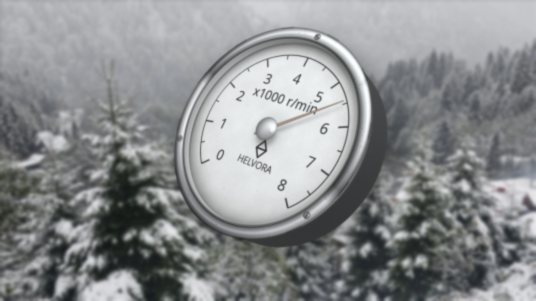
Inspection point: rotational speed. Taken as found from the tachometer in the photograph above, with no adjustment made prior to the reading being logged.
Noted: 5500 rpm
